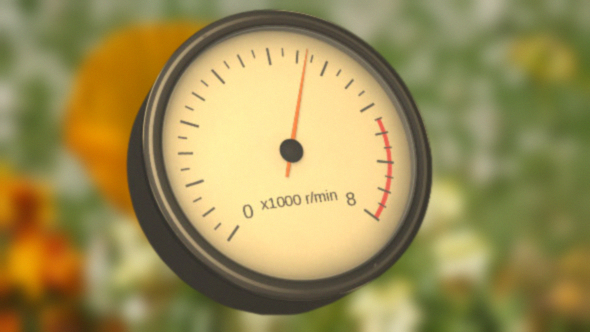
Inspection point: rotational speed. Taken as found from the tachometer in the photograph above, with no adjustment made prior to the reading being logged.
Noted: 4625 rpm
